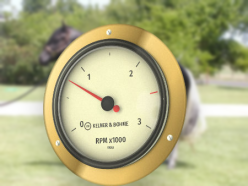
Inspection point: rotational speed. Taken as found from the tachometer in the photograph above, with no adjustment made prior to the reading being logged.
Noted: 750 rpm
